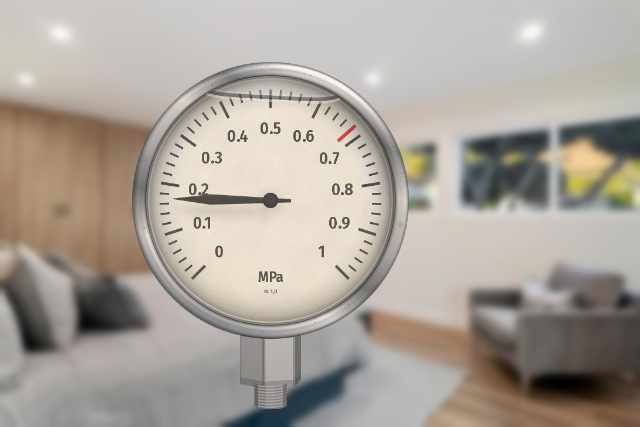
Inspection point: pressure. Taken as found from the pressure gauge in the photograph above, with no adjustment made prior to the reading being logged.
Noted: 0.17 MPa
